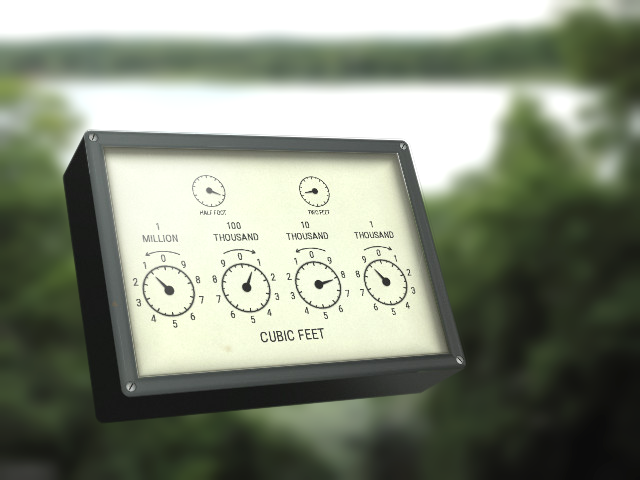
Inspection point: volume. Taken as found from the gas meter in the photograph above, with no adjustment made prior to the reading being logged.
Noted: 107900 ft³
